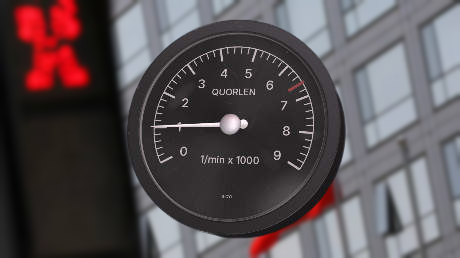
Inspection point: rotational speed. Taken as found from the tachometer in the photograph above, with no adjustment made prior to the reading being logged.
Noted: 1000 rpm
